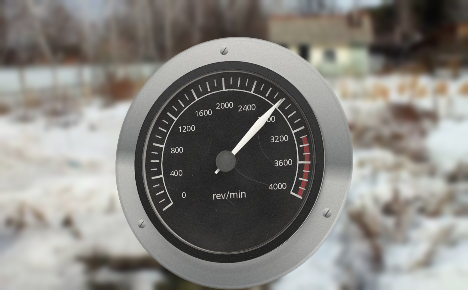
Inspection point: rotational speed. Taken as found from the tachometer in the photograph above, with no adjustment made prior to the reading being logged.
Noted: 2800 rpm
